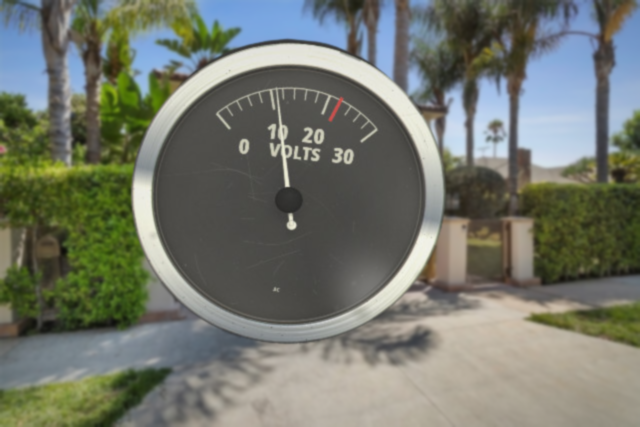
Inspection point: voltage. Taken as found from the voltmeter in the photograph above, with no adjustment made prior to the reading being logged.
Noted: 11 V
